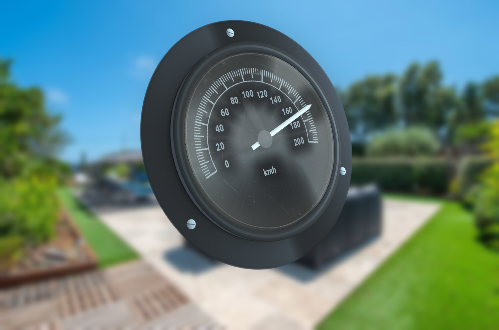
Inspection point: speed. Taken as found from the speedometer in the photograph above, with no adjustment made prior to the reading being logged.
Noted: 170 km/h
